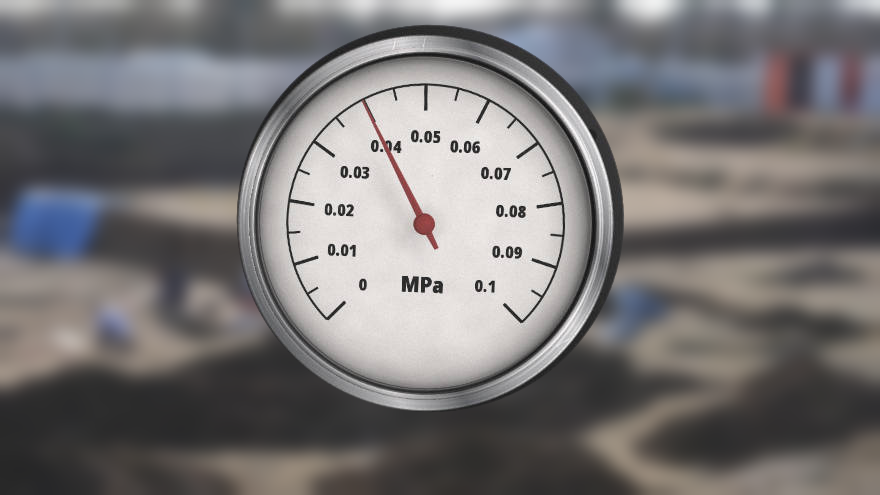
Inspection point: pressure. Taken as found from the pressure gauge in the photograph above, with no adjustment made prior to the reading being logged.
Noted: 0.04 MPa
